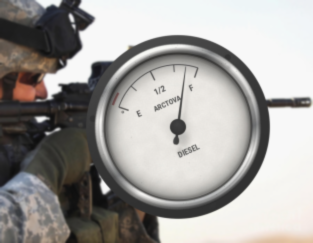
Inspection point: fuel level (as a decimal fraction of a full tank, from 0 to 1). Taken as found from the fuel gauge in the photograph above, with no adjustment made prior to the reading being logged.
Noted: 0.875
